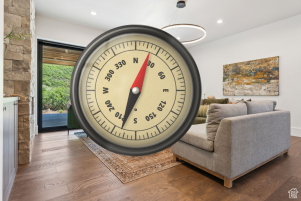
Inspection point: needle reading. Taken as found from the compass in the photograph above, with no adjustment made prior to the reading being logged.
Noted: 20 °
